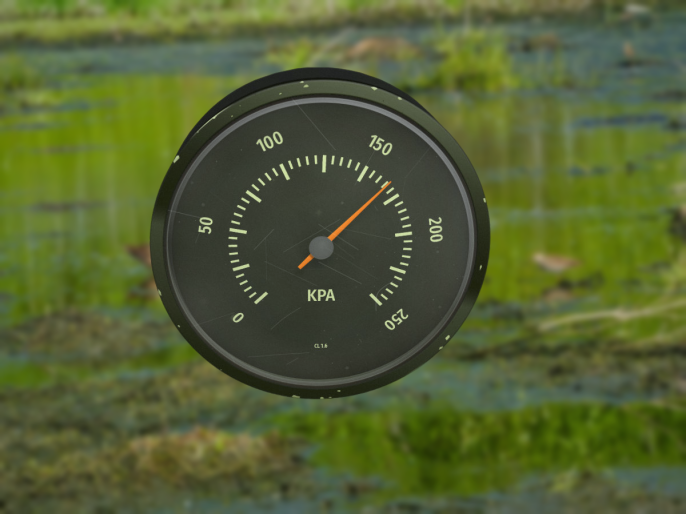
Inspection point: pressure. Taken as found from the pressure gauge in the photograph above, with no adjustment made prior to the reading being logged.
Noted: 165 kPa
